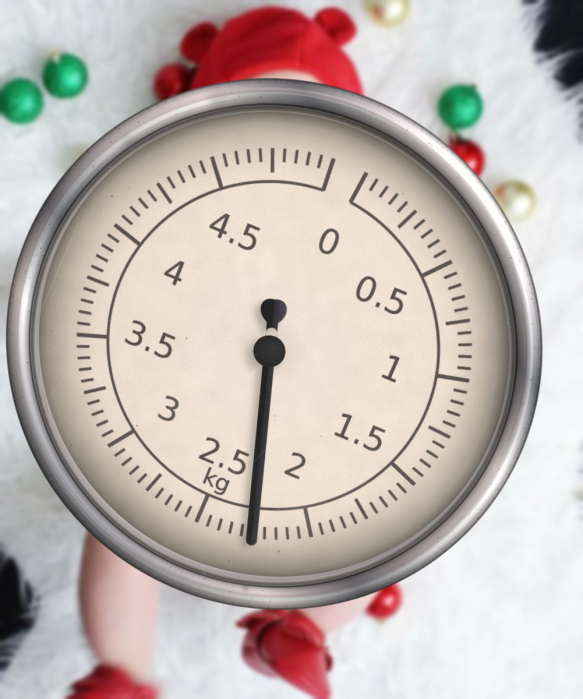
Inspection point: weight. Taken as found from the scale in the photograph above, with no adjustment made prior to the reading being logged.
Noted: 2.25 kg
